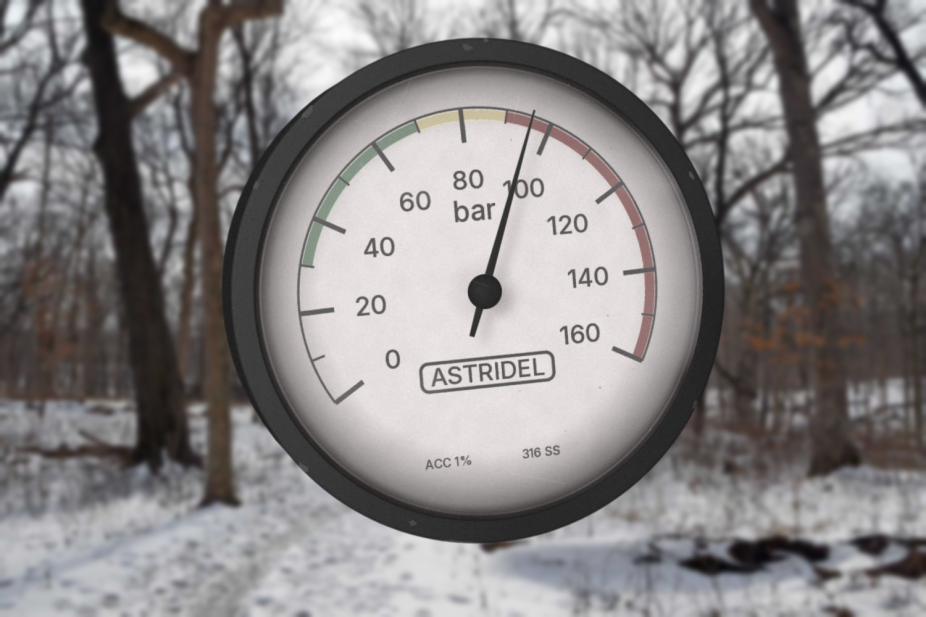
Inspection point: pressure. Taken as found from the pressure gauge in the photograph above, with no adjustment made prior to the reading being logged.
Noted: 95 bar
